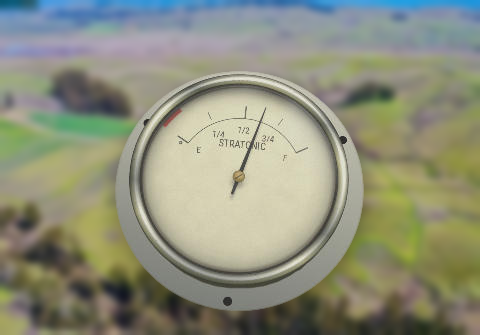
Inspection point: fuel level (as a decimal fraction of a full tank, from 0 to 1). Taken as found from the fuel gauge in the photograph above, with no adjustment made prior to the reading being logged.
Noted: 0.625
